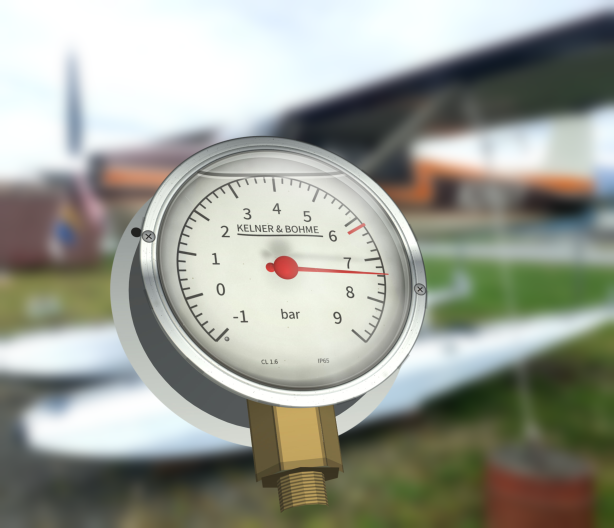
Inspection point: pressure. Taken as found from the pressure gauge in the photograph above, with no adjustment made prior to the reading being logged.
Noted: 7.4 bar
